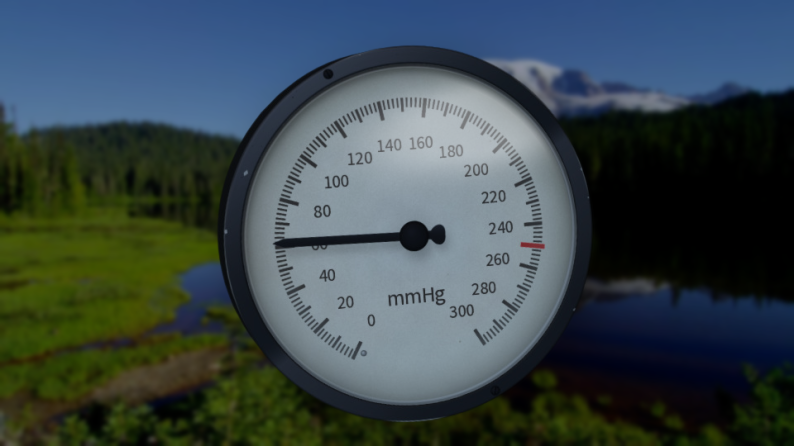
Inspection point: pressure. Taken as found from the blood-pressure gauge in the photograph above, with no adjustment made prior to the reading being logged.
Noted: 62 mmHg
